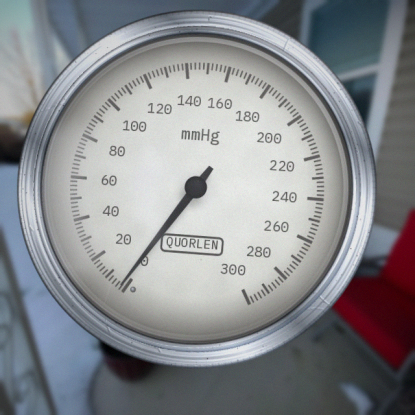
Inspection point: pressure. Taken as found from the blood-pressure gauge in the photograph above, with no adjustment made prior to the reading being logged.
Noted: 2 mmHg
